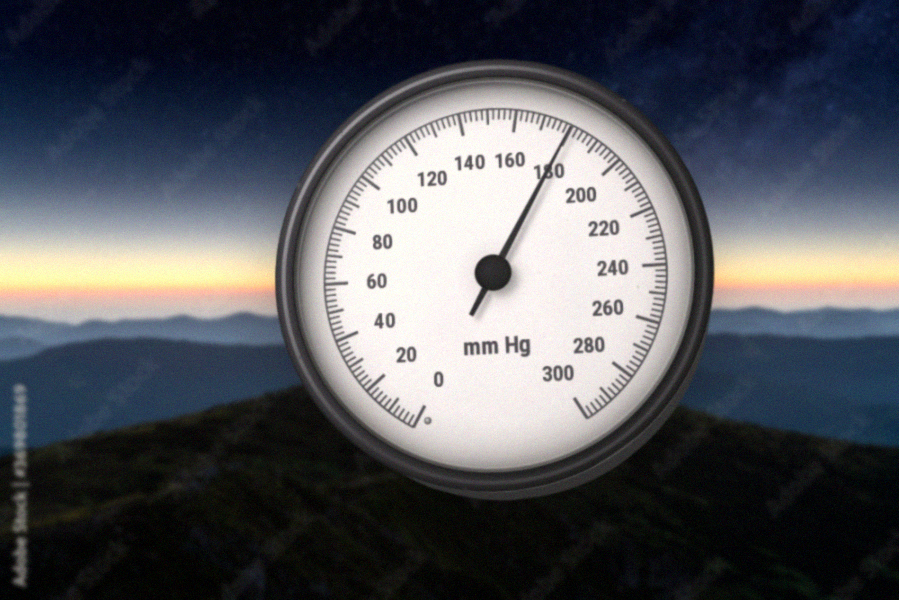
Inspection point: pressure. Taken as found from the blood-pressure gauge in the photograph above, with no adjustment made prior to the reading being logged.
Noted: 180 mmHg
